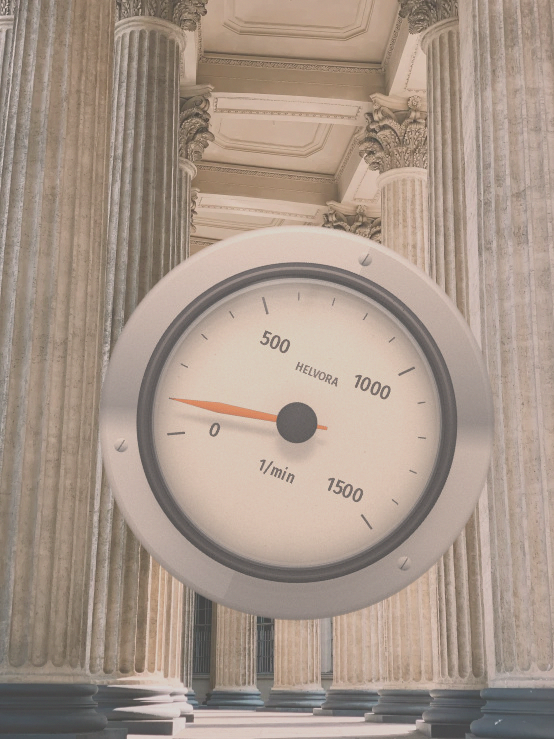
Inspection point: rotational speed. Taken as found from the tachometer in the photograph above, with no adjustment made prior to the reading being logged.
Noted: 100 rpm
